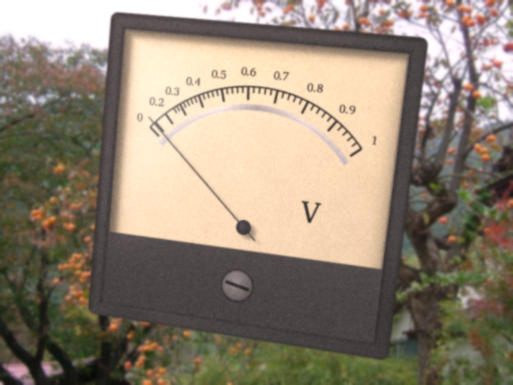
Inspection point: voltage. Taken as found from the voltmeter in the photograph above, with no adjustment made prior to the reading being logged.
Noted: 0.1 V
